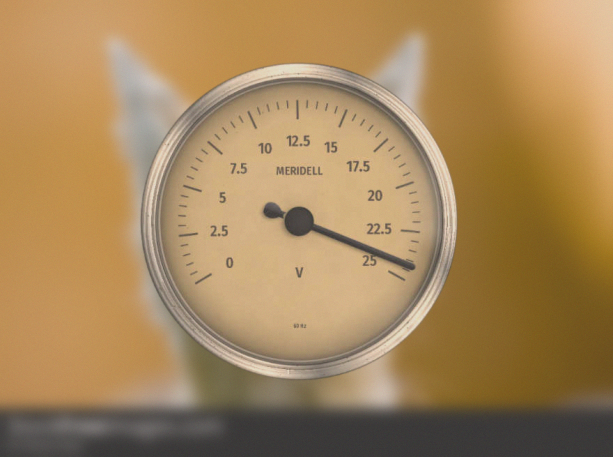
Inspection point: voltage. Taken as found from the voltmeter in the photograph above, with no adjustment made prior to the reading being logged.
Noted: 24.25 V
